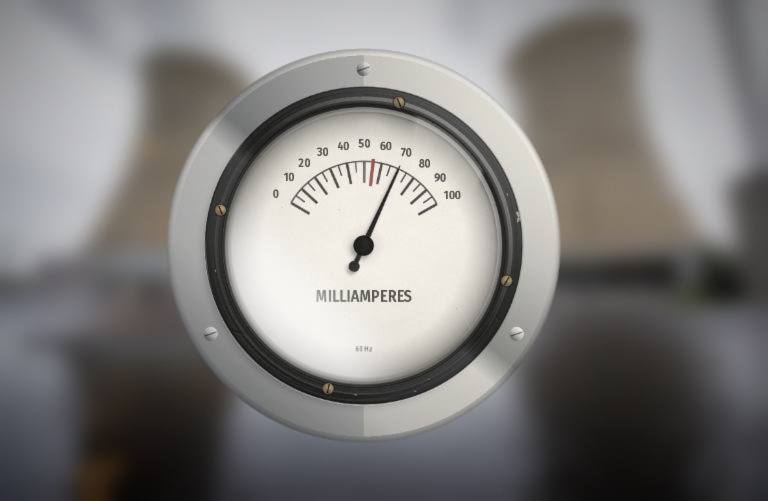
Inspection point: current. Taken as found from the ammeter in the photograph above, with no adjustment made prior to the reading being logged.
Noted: 70 mA
